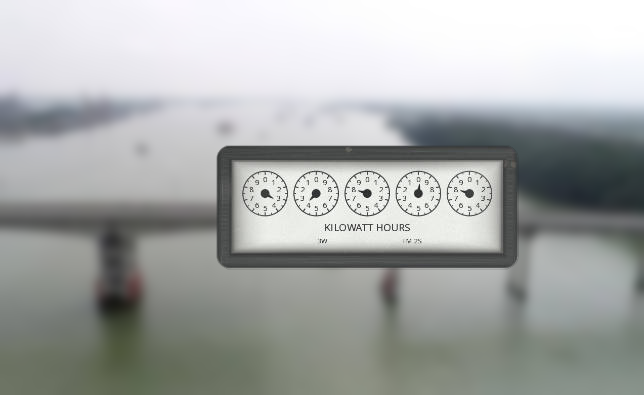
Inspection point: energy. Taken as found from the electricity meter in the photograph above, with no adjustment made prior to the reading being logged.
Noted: 33798 kWh
